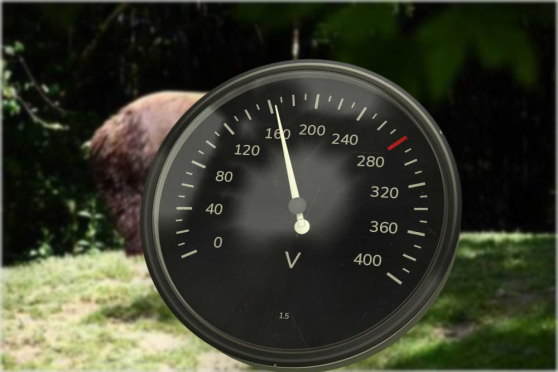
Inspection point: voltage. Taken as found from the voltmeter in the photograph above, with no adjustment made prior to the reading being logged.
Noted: 165 V
